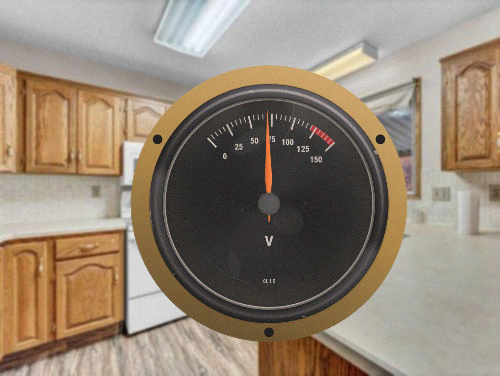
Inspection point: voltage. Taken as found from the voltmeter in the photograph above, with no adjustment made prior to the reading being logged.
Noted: 70 V
